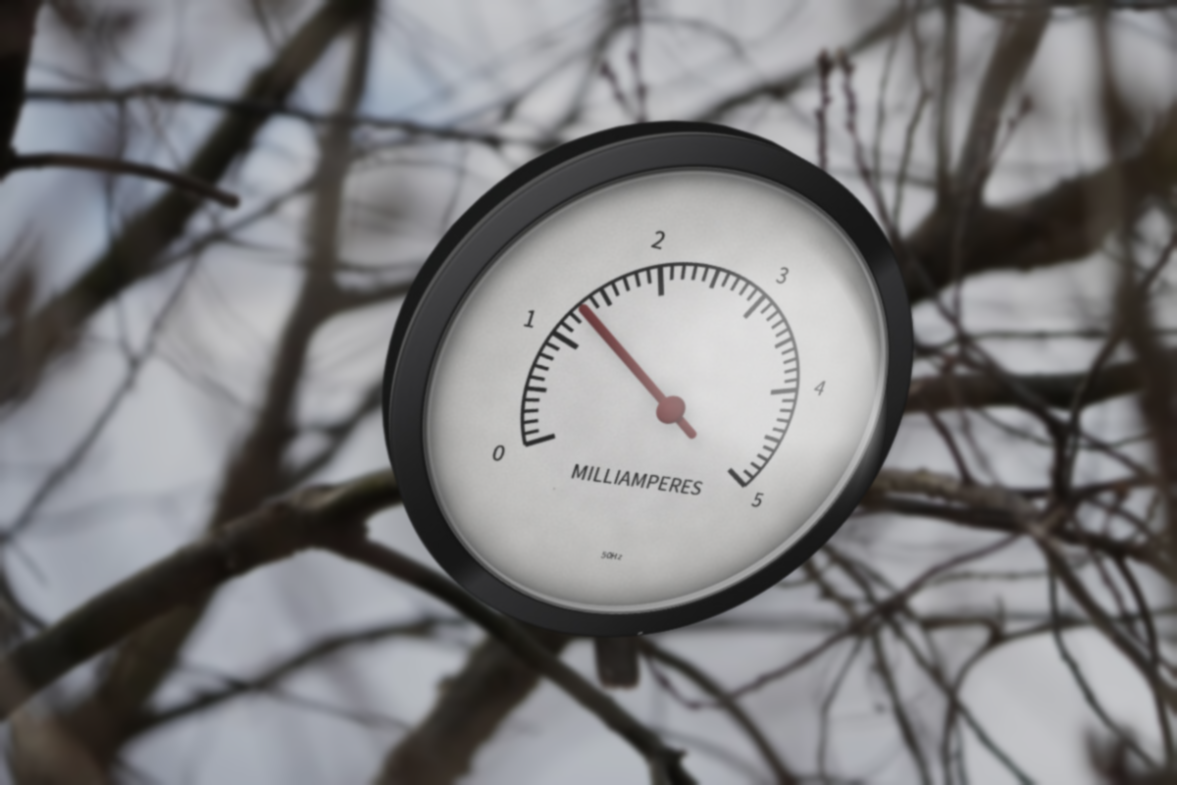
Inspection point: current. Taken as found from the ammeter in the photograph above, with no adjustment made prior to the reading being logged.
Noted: 1.3 mA
